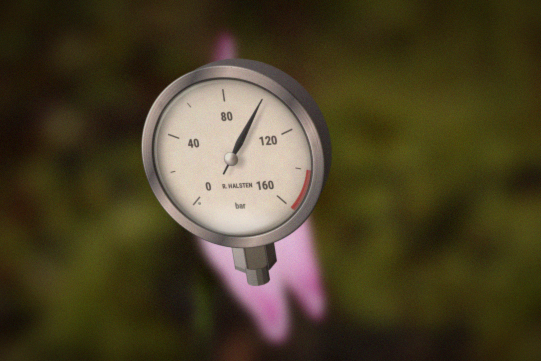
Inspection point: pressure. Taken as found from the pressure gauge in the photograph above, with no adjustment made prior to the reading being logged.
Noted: 100 bar
